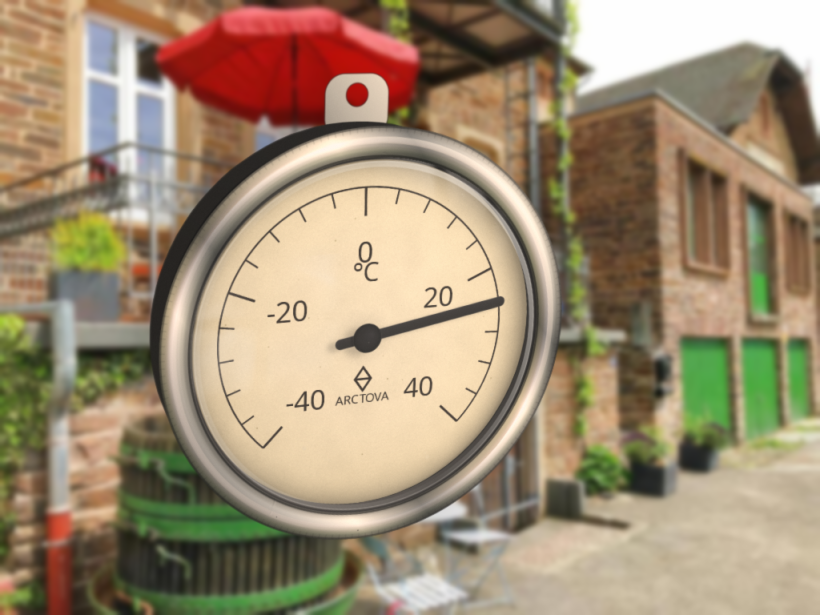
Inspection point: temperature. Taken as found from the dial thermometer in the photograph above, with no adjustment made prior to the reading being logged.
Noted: 24 °C
